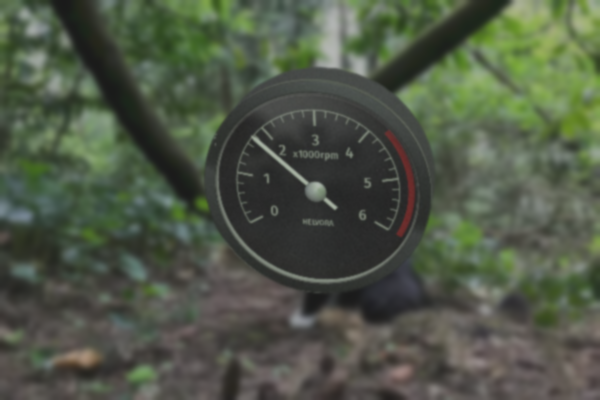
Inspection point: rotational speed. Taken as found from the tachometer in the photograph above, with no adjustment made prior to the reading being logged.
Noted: 1800 rpm
